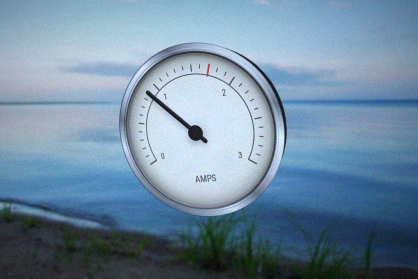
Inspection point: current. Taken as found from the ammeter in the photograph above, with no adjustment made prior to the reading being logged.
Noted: 0.9 A
